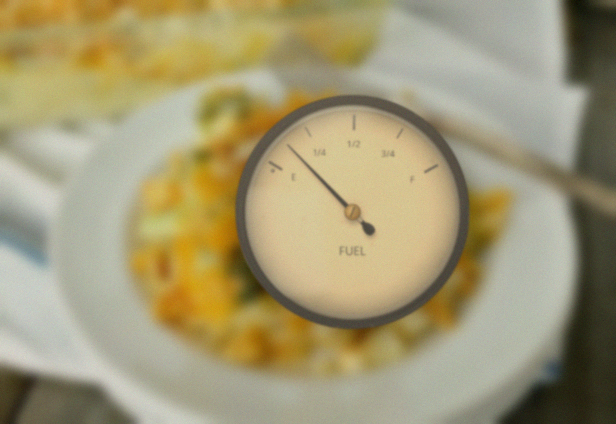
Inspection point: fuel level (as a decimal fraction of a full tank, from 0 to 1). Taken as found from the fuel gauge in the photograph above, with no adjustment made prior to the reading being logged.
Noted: 0.125
